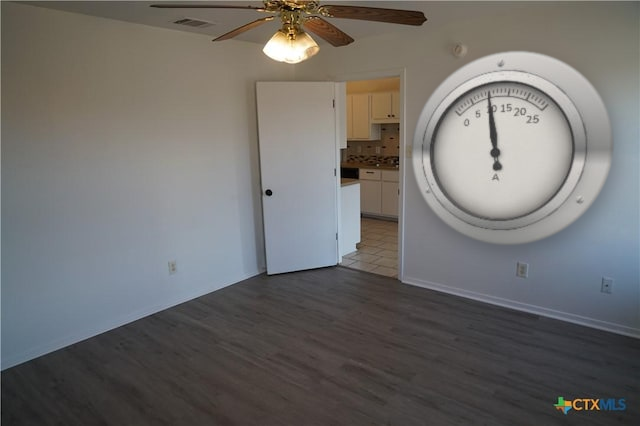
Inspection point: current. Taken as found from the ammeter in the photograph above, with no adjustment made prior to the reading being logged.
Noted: 10 A
